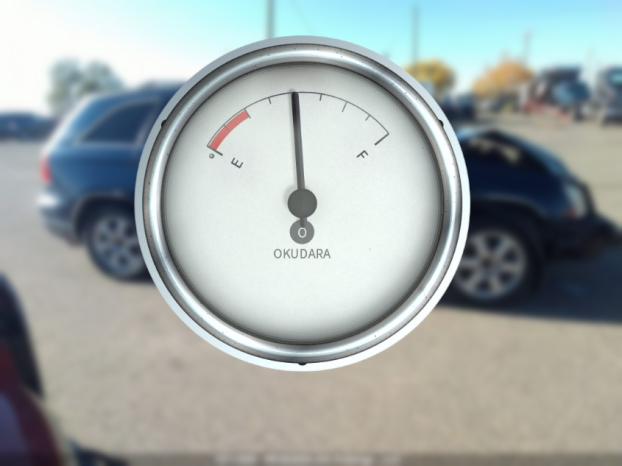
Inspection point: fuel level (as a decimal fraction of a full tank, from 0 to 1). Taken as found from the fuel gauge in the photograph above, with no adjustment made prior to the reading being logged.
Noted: 0.5
